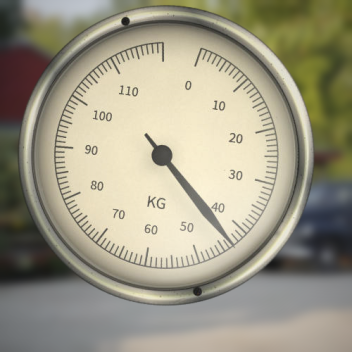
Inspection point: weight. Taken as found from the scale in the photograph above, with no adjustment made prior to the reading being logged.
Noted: 43 kg
